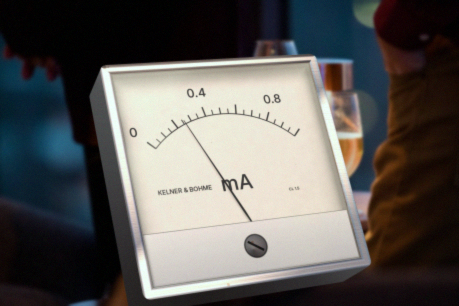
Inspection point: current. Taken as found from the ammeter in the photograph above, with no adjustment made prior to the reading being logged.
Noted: 0.25 mA
